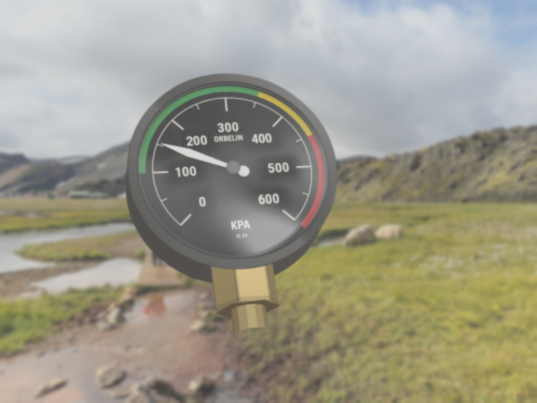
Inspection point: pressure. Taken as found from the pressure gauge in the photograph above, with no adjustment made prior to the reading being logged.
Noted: 150 kPa
